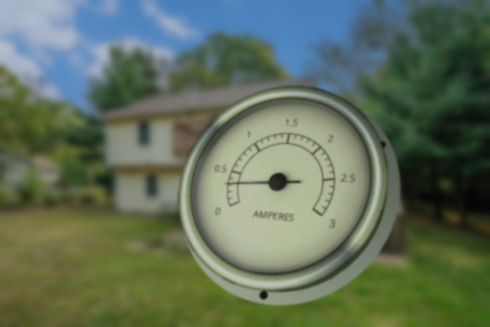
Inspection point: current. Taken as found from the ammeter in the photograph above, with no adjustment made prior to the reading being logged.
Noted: 0.3 A
